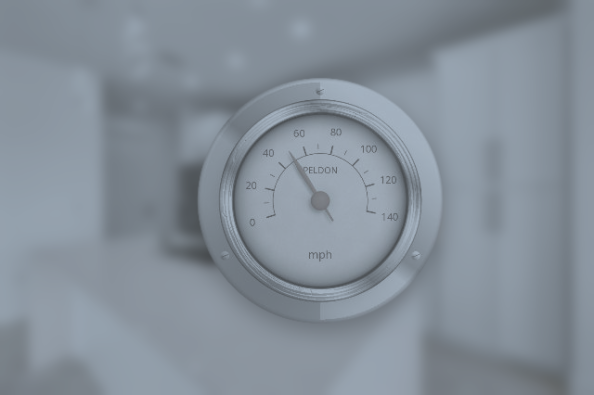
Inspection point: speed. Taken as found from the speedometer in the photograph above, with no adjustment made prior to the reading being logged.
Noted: 50 mph
